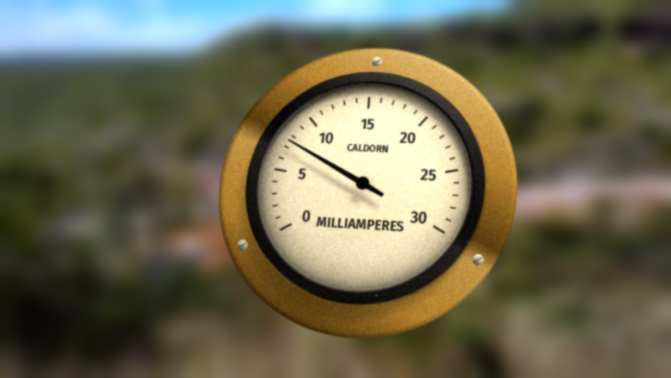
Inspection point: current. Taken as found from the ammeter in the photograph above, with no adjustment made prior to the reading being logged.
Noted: 7.5 mA
